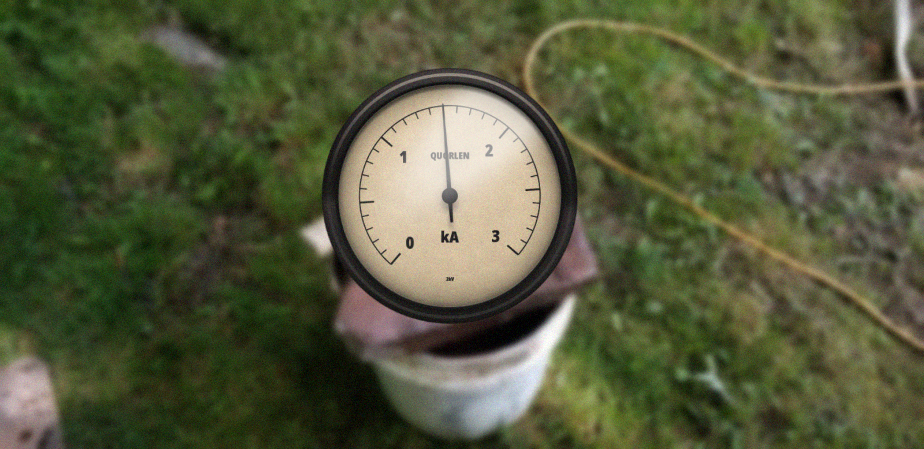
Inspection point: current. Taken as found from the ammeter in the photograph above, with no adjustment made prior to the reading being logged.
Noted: 1.5 kA
